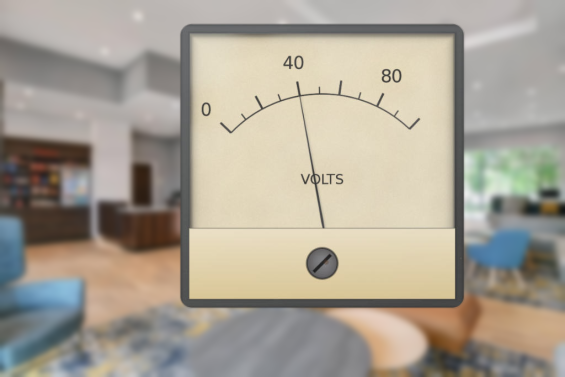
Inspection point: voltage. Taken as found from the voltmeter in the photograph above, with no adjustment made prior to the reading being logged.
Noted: 40 V
